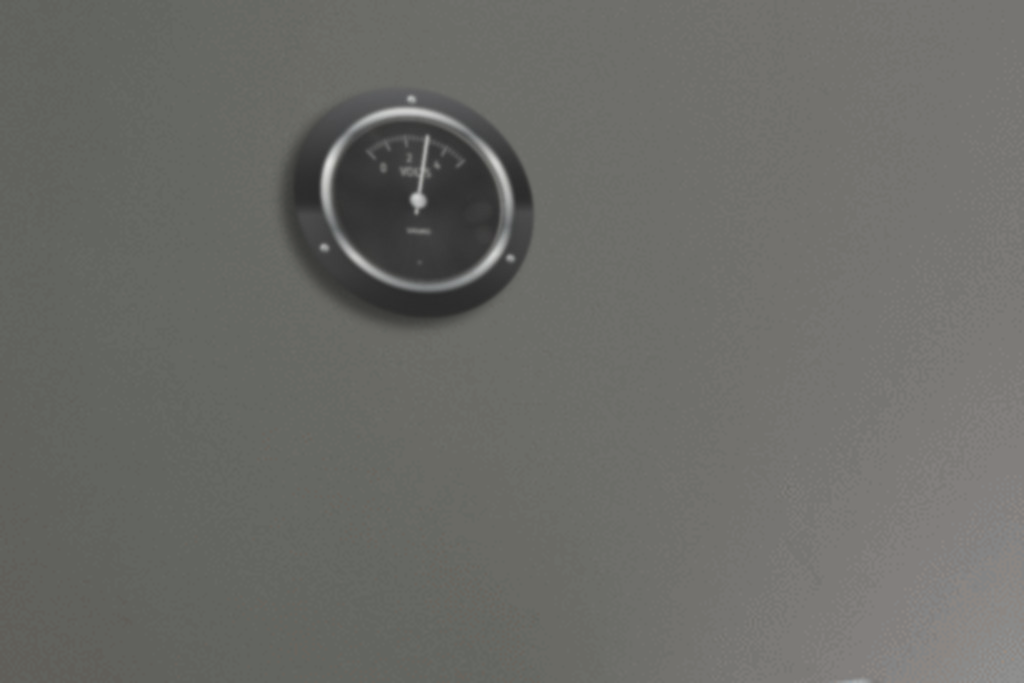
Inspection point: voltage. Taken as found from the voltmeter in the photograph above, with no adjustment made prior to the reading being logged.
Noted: 3 V
